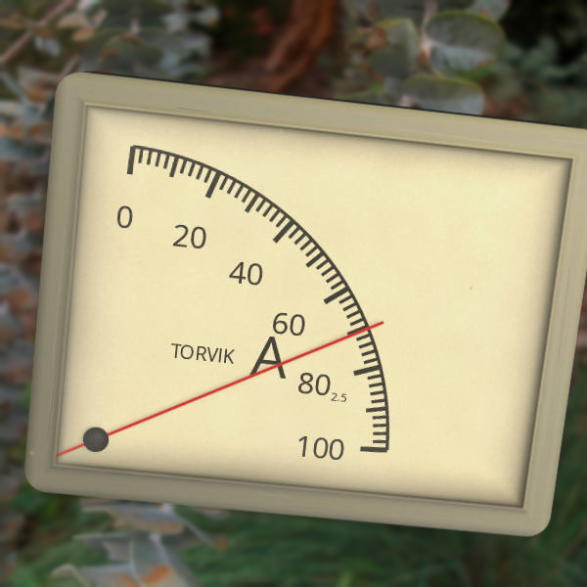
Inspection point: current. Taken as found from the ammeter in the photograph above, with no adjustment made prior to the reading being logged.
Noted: 70 A
